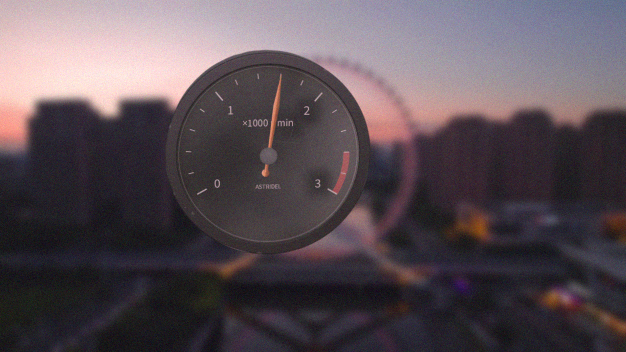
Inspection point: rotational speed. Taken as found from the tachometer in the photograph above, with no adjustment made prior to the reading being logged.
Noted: 1600 rpm
